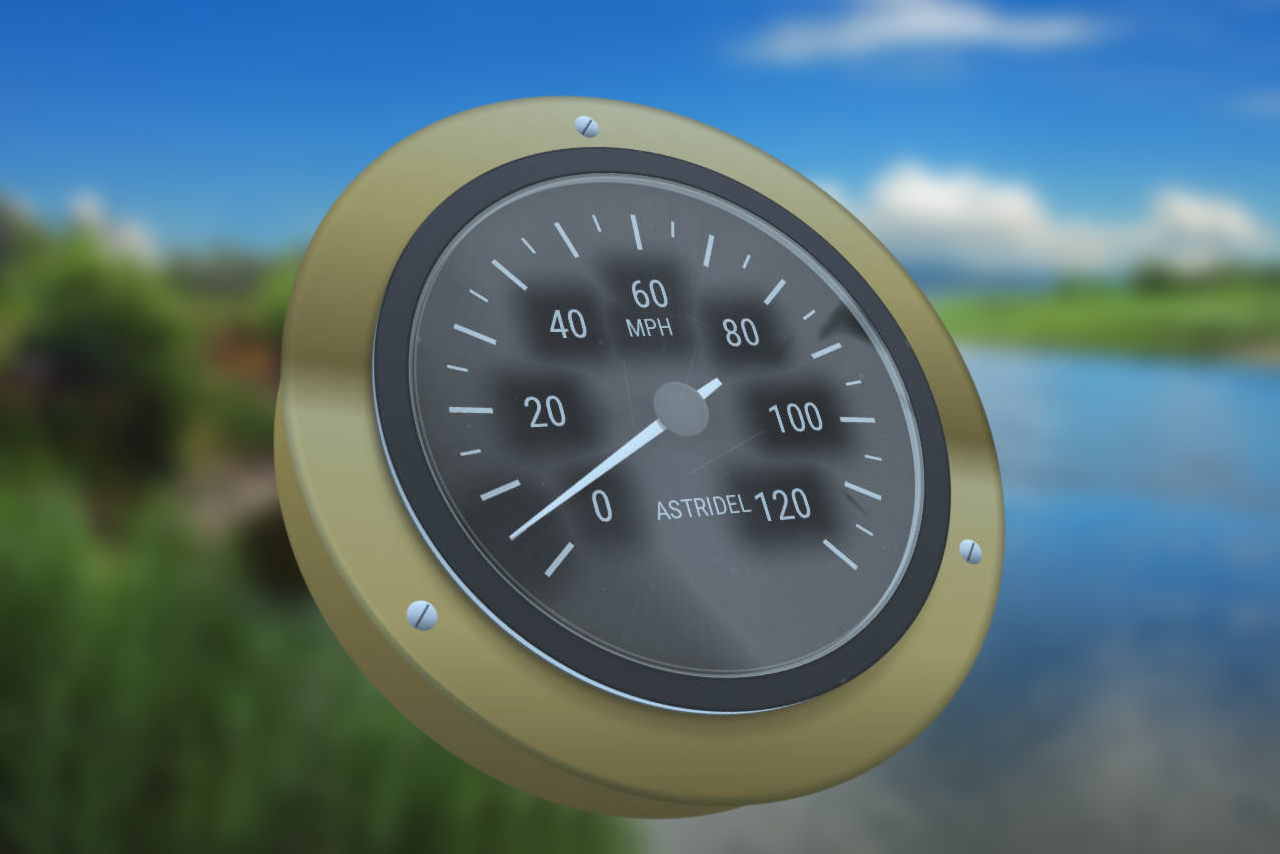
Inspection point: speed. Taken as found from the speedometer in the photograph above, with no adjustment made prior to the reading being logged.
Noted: 5 mph
